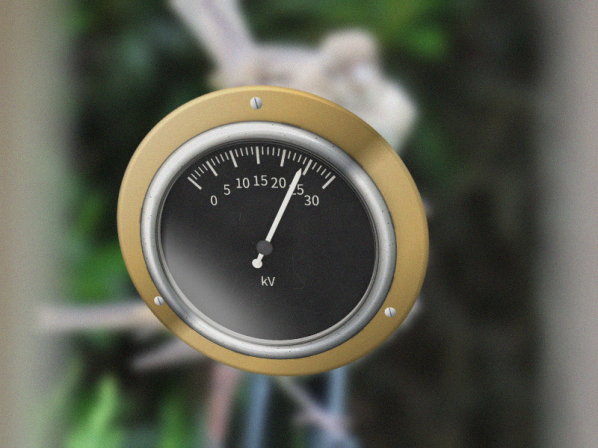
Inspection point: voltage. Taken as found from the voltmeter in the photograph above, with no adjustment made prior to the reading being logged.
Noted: 24 kV
